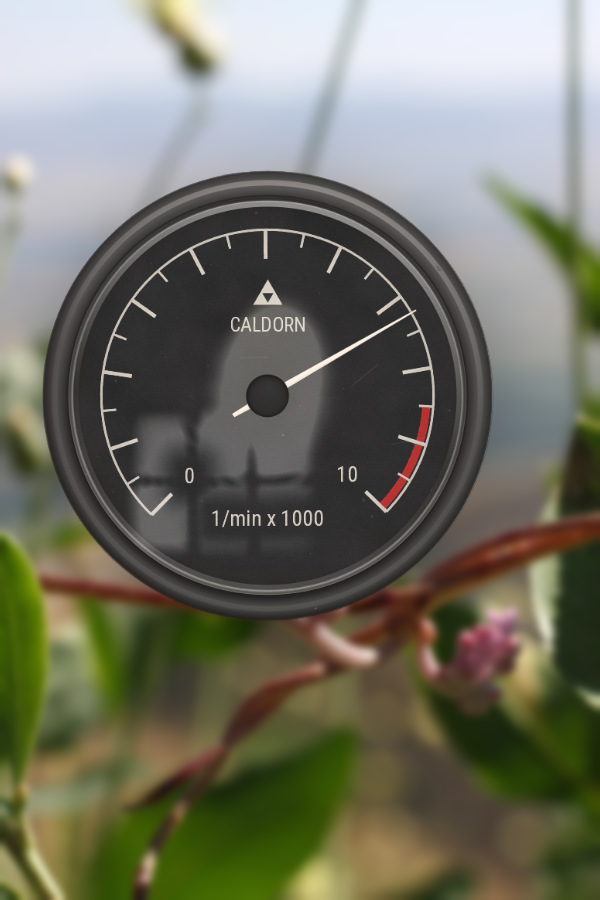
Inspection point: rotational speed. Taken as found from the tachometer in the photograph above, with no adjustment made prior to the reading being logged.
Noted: 7250 rpm
